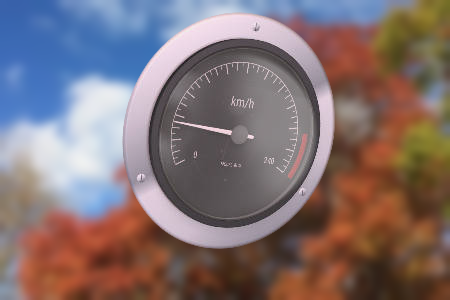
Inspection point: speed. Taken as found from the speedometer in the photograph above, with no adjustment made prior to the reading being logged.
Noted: 35 km/h
